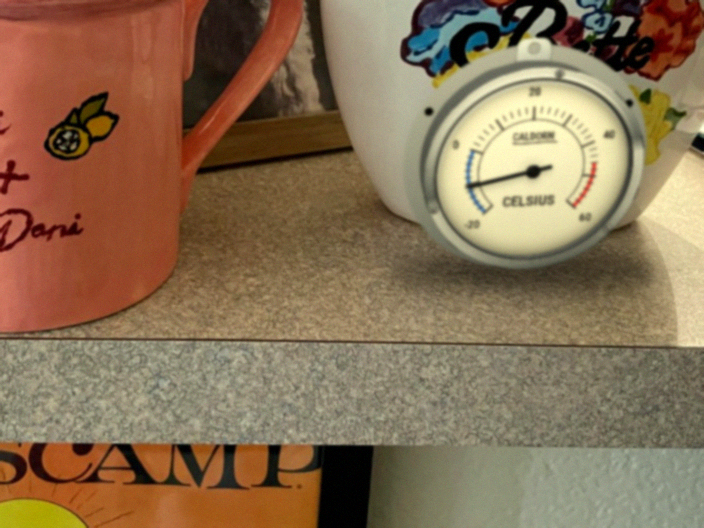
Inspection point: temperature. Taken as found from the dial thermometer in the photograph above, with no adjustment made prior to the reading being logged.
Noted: -10 °C
